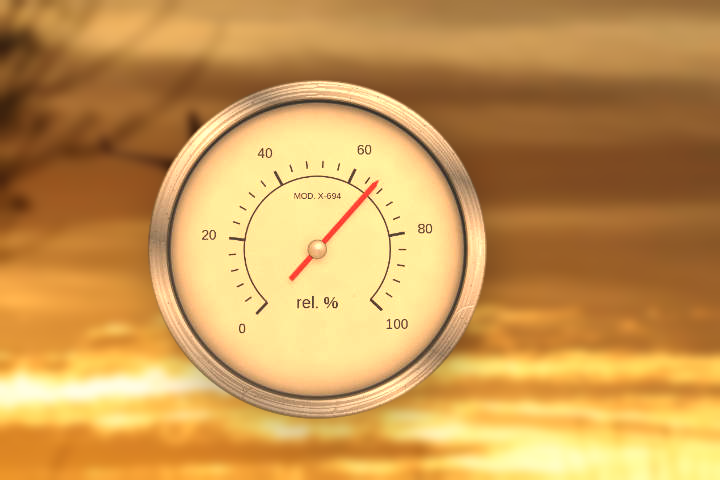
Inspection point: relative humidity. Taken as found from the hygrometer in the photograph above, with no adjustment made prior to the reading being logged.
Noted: 66 %
